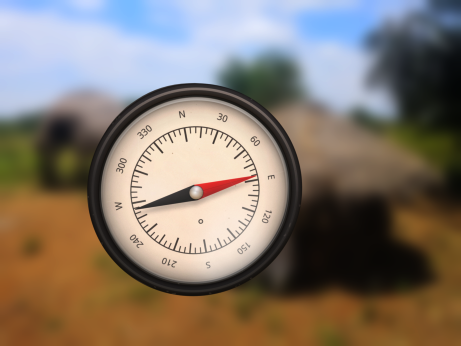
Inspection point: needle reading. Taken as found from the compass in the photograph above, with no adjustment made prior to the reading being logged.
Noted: 85 °
